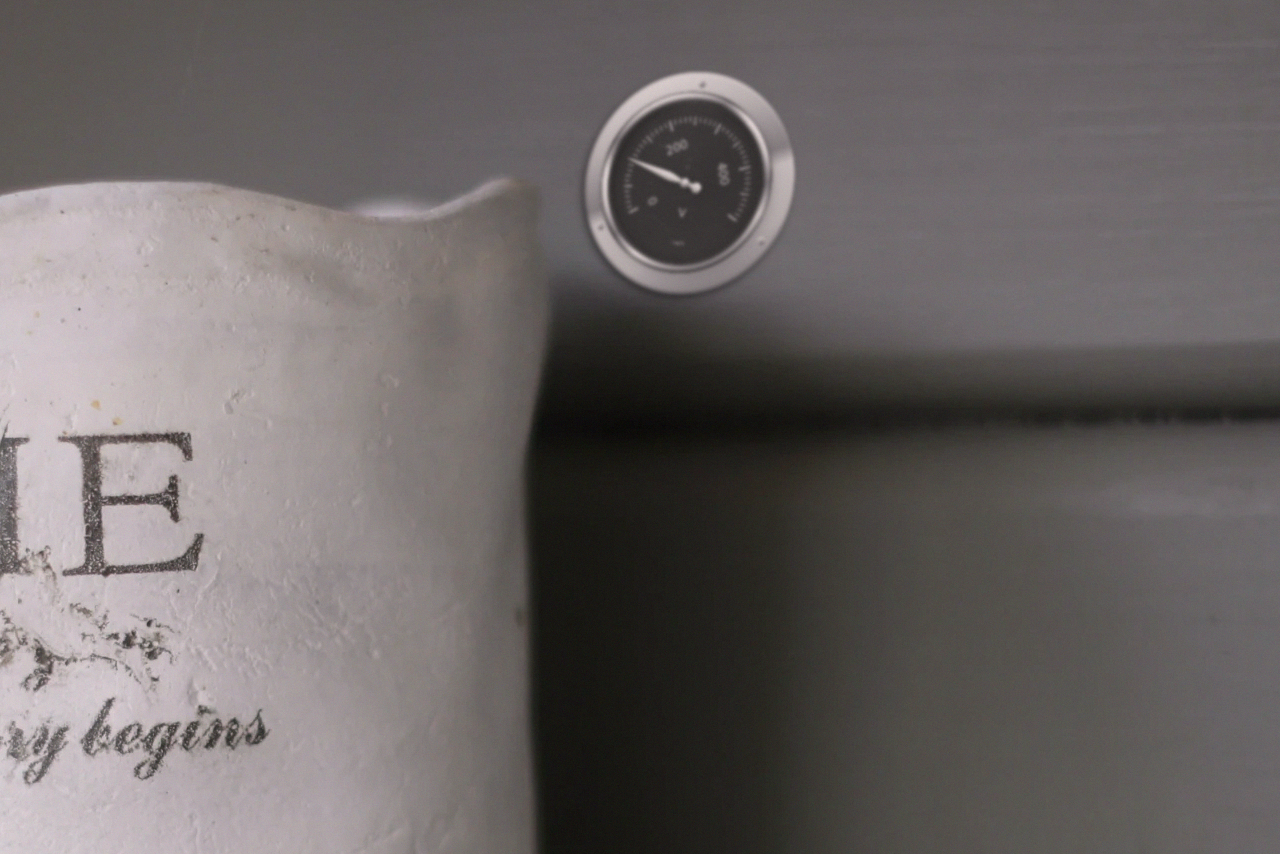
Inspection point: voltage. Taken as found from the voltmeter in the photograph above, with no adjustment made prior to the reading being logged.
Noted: 100 V
